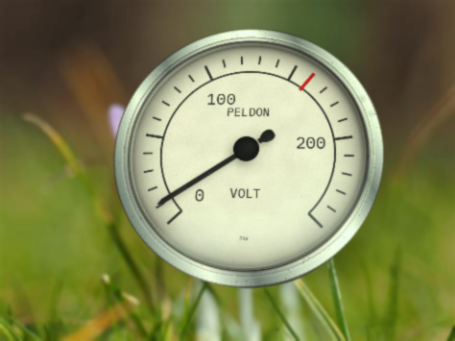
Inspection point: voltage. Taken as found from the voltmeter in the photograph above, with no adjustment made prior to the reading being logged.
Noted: 10 V
